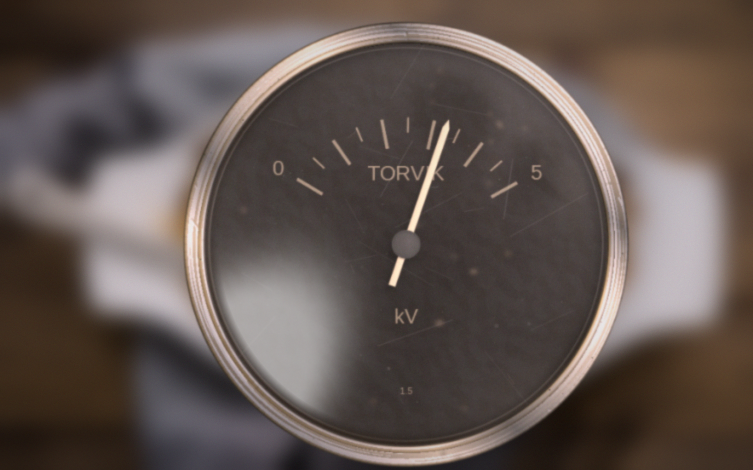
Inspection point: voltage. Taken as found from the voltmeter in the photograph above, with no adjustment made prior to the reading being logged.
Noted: 3.25 kV
